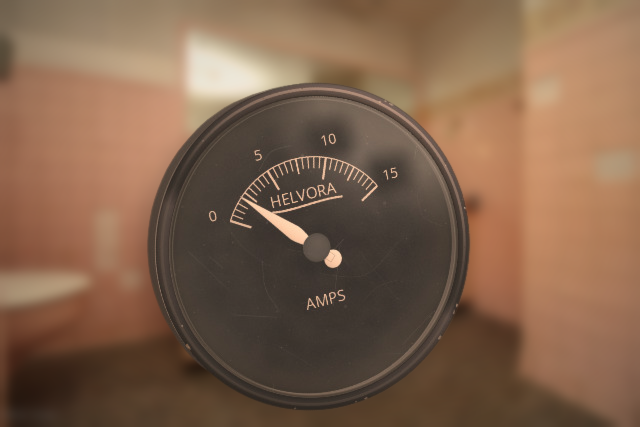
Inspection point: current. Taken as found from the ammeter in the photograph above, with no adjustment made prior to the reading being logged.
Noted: 2 A
